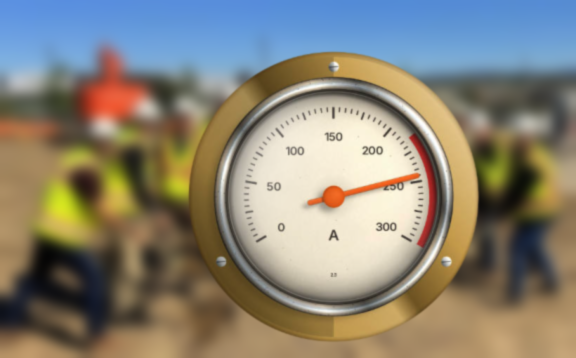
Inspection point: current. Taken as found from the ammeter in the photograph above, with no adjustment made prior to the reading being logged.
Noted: 245 A
